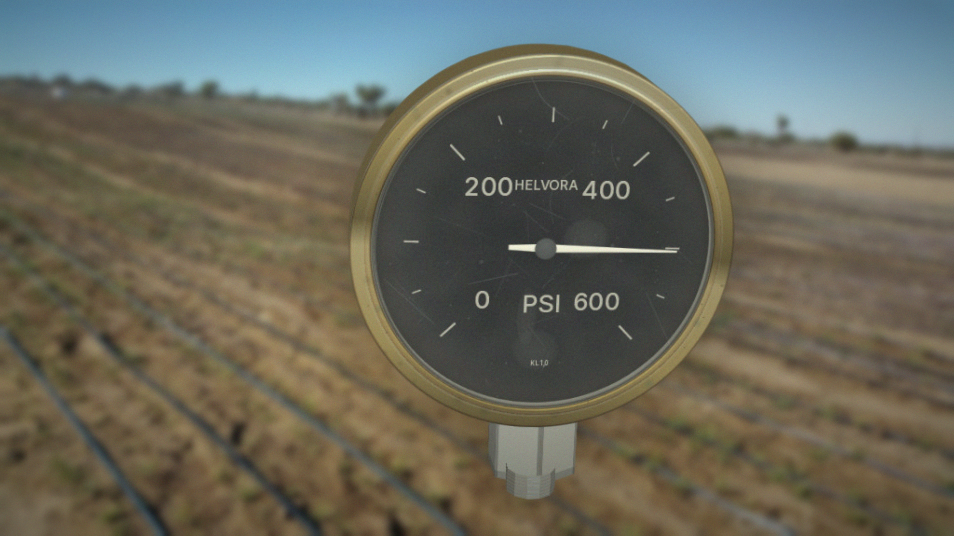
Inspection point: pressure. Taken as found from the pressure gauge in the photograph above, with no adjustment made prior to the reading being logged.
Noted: 500 psi
